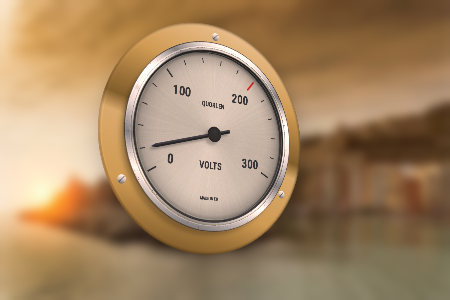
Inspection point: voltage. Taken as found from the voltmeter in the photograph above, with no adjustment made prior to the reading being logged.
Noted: 20 V
